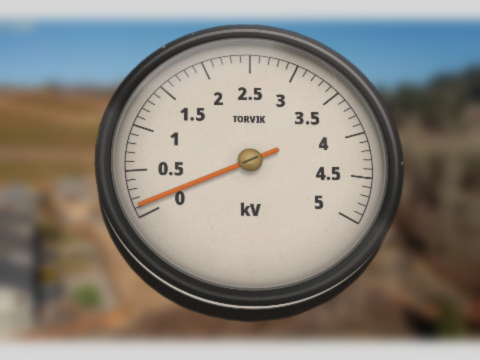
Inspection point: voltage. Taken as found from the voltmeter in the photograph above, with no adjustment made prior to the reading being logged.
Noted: 0.1 kV
